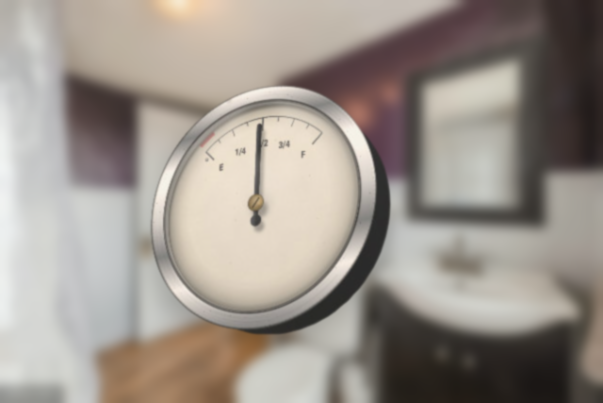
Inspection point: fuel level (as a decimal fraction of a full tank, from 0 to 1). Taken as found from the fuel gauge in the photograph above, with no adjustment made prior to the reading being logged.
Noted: 0.5
